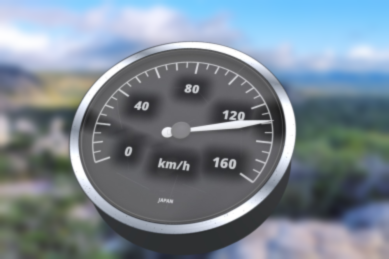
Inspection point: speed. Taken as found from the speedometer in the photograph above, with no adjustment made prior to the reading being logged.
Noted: 130 km/h
